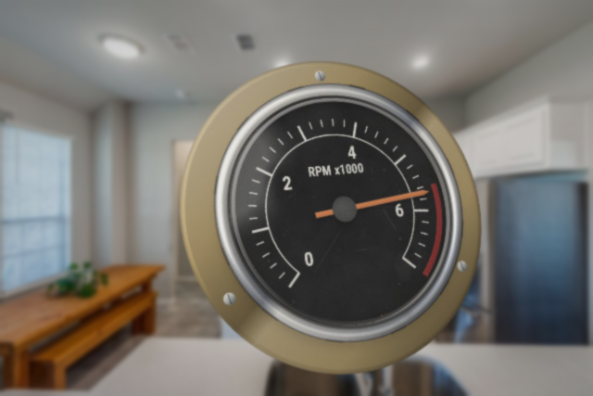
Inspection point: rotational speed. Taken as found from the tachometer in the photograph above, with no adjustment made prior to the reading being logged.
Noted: 5700 rpm
